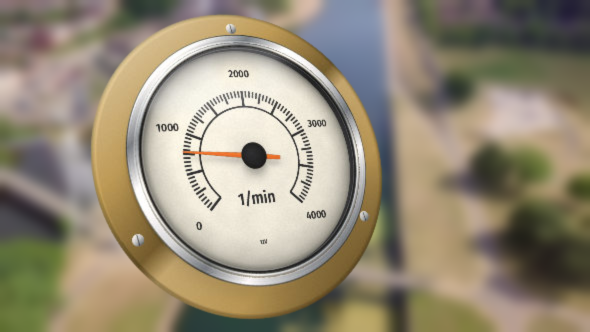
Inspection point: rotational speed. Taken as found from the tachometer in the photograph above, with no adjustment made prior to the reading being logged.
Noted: 750 rpm
